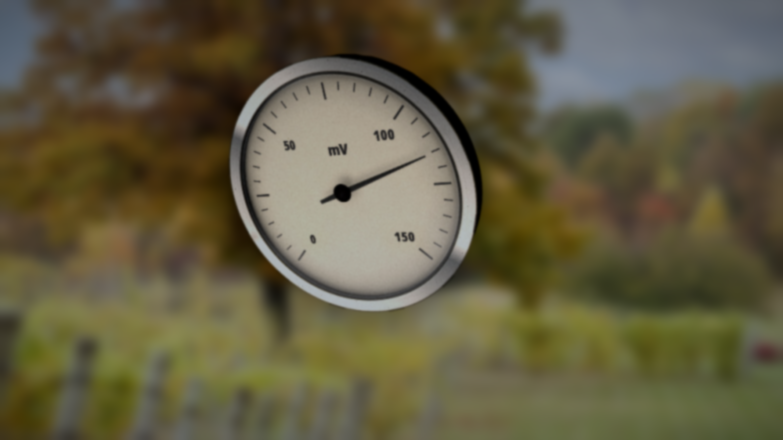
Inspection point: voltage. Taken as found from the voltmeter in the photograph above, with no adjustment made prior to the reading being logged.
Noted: 115 mV
